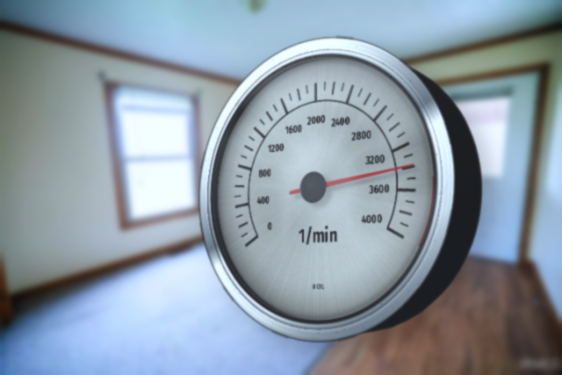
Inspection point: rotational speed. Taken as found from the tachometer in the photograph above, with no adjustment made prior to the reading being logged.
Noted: 3400 rpm
